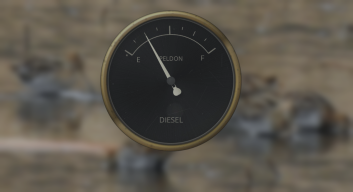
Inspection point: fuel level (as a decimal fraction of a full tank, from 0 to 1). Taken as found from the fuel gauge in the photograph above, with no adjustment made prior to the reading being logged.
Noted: 0.25
